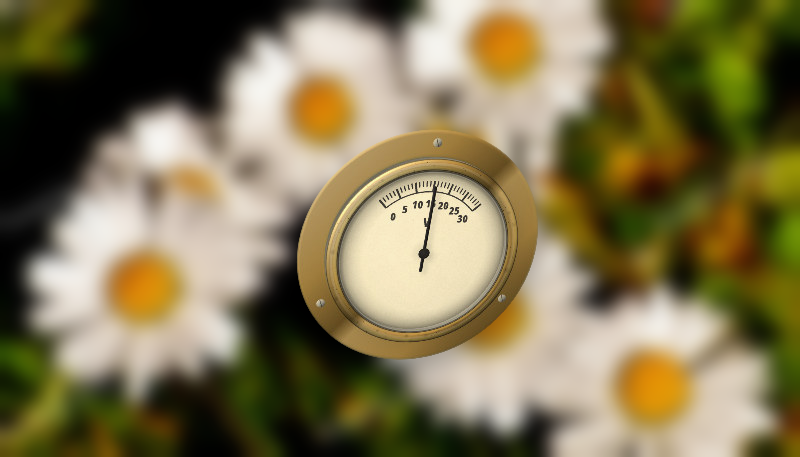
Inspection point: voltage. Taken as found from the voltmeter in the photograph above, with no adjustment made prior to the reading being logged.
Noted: 15 V
